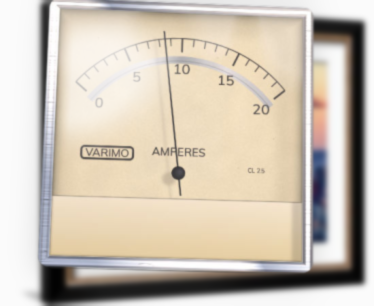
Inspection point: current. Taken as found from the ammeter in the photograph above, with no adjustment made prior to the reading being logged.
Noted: 8.5 A
